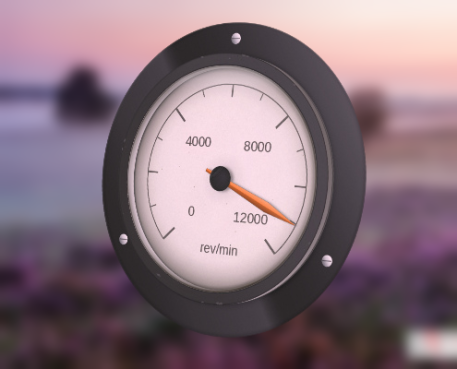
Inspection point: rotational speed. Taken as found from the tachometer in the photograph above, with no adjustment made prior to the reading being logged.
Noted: 11000 rpm
